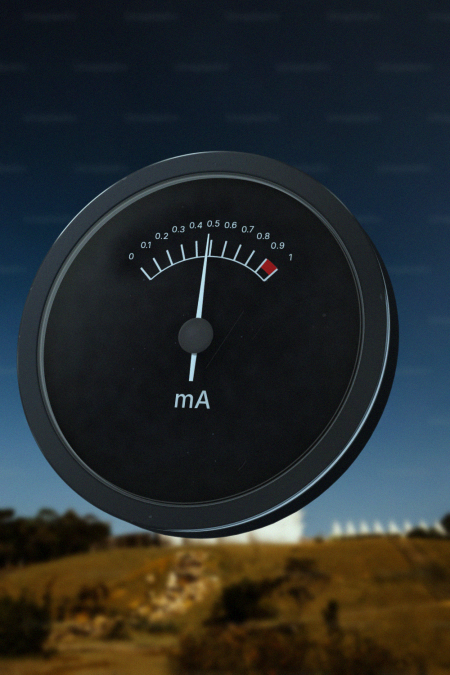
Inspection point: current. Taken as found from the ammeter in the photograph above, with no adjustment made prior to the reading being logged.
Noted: 0.5 mA
